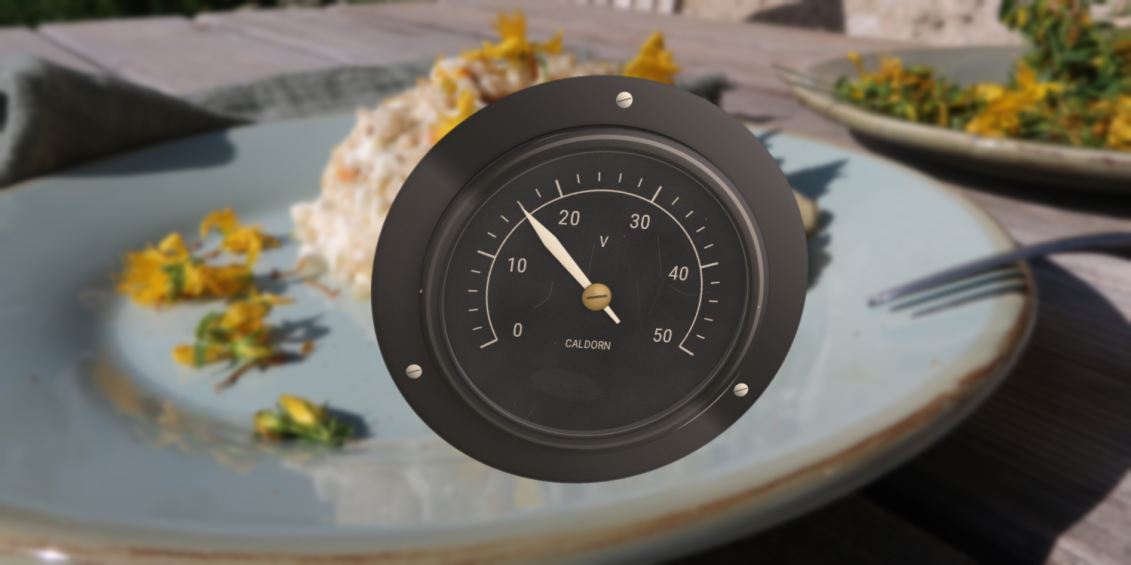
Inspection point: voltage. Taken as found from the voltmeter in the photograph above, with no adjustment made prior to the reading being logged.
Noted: 16 V
